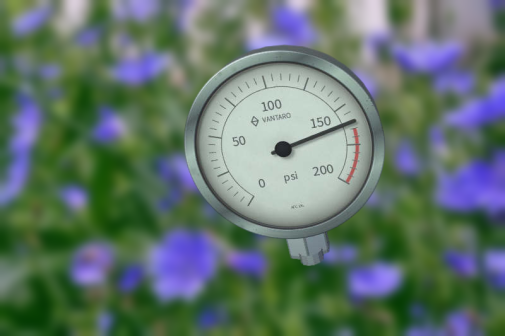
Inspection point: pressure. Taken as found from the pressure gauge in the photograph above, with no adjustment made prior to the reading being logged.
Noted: 160 psi
